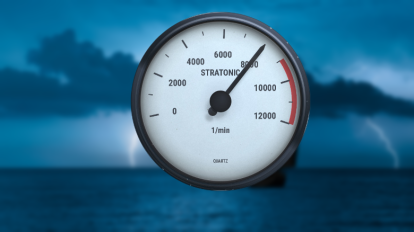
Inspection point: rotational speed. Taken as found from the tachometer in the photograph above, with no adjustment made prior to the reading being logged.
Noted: 8000 rpm
